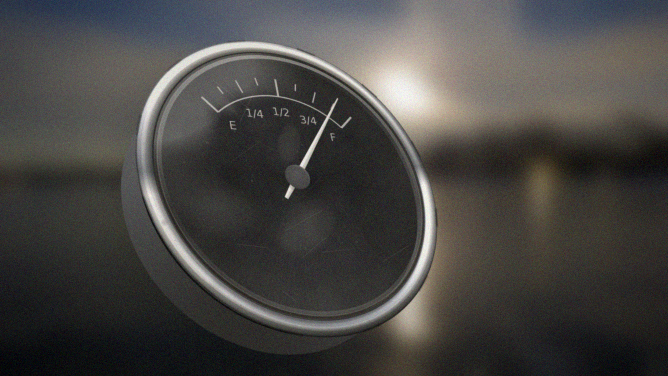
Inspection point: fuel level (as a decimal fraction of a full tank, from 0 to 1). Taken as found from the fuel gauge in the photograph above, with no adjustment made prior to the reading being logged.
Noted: 0.875
